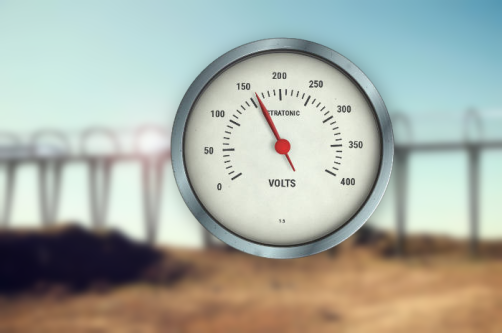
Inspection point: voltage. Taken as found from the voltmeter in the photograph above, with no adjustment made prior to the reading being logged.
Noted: 160 V
